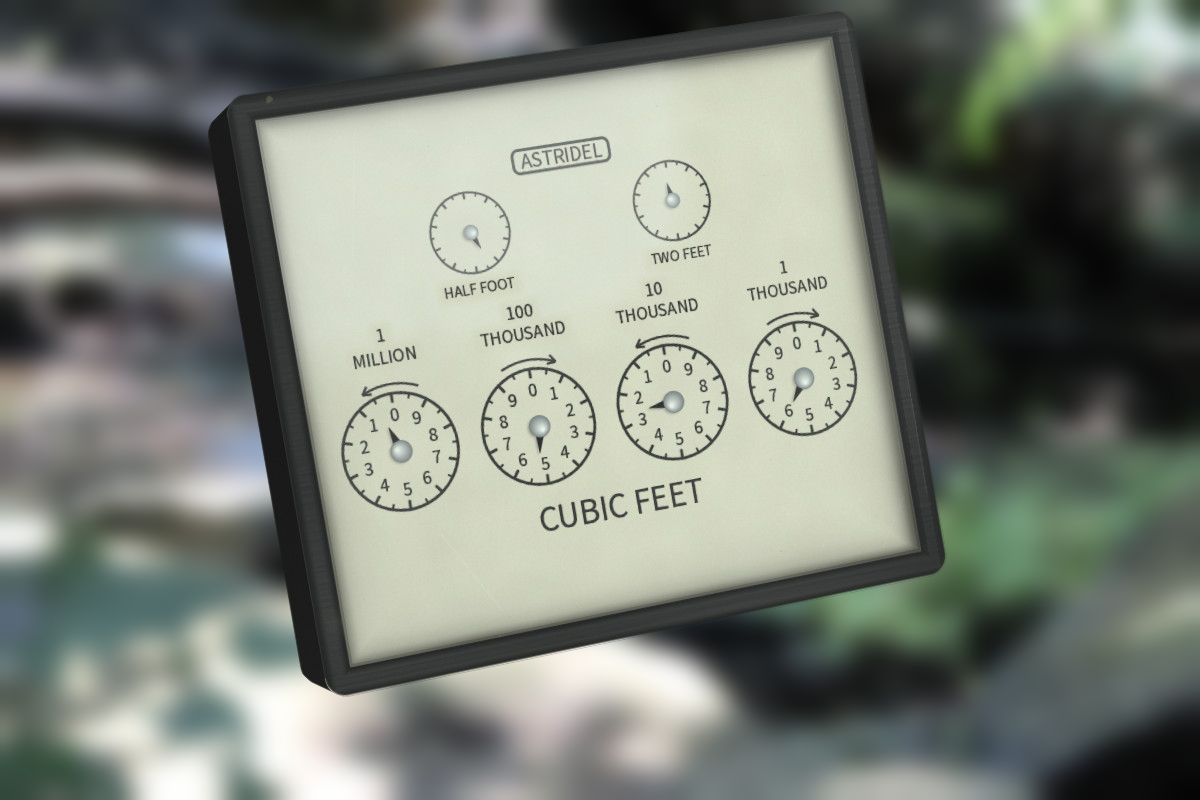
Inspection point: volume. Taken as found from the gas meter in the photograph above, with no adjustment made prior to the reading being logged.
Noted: 52600 ft³
